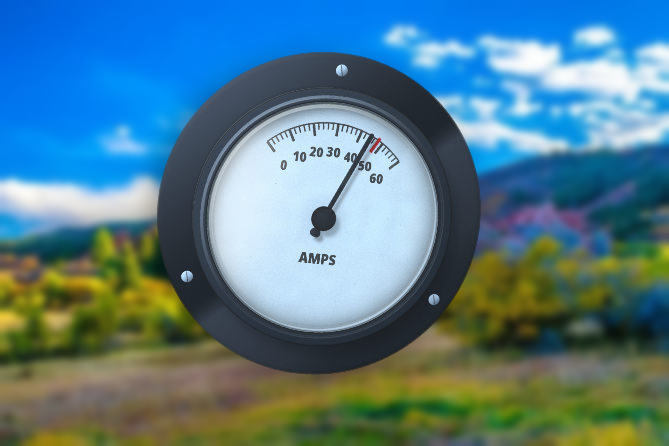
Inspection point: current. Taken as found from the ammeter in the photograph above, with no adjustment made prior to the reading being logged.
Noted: 44 A
